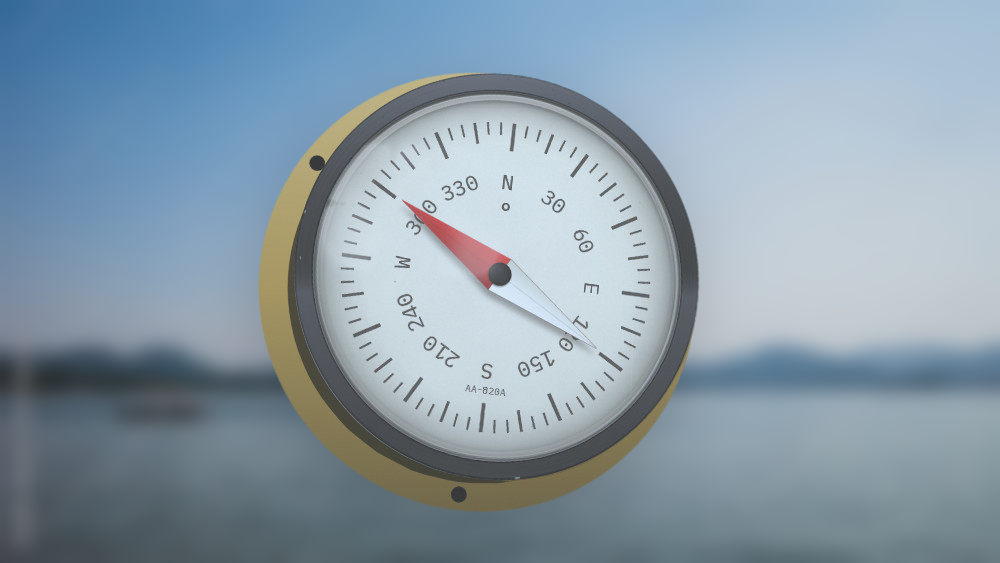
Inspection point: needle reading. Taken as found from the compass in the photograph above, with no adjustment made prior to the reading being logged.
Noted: 300 °
